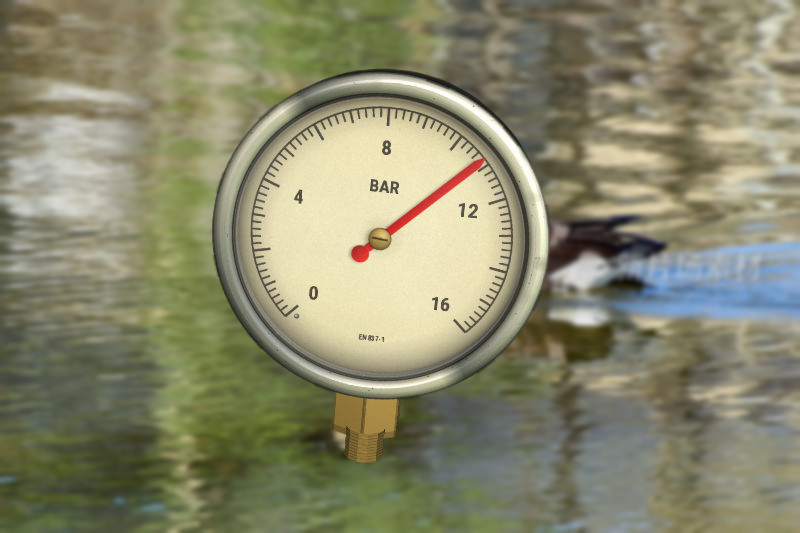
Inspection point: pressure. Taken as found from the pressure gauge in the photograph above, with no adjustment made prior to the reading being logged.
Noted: 10.8 bar
